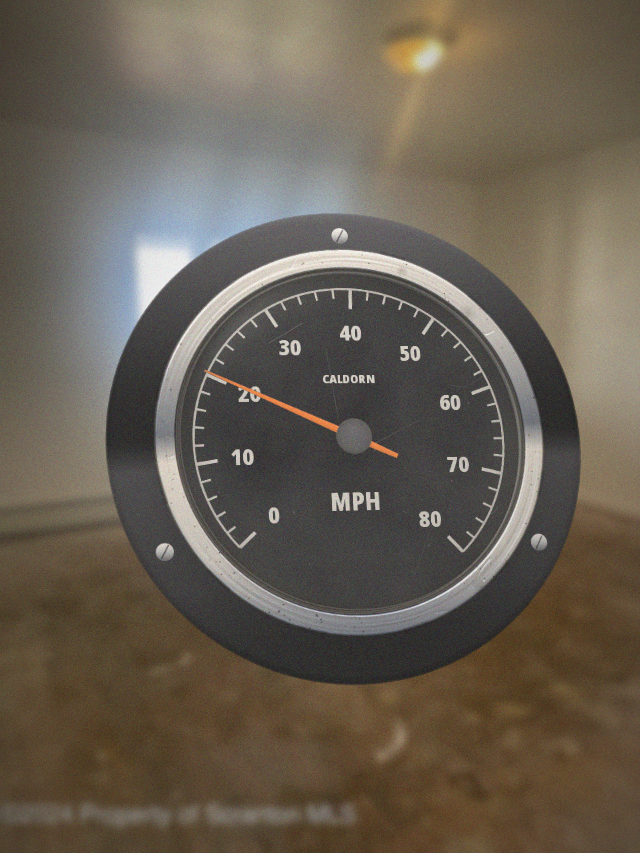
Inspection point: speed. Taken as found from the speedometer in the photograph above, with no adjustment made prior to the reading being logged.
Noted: 20 mph
